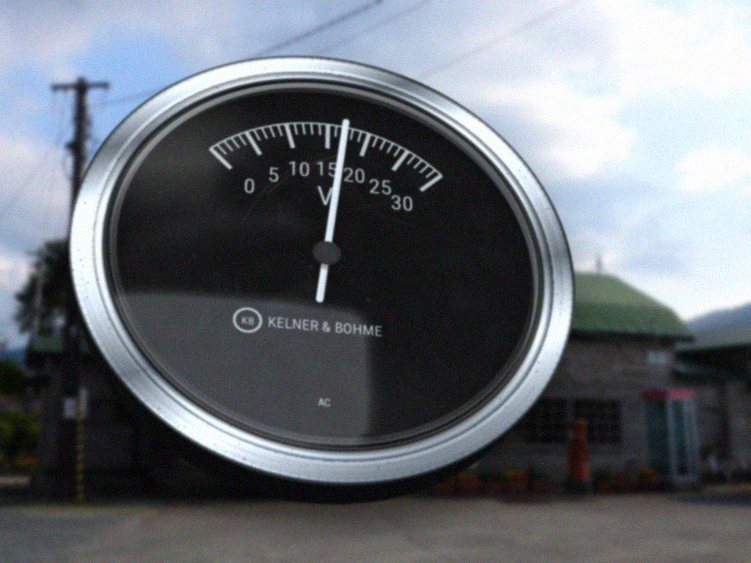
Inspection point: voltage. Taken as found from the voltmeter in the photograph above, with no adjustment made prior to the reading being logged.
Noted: 17 V
